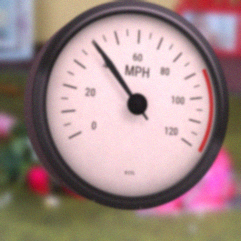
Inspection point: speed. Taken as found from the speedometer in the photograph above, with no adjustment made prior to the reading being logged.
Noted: 40 mph
